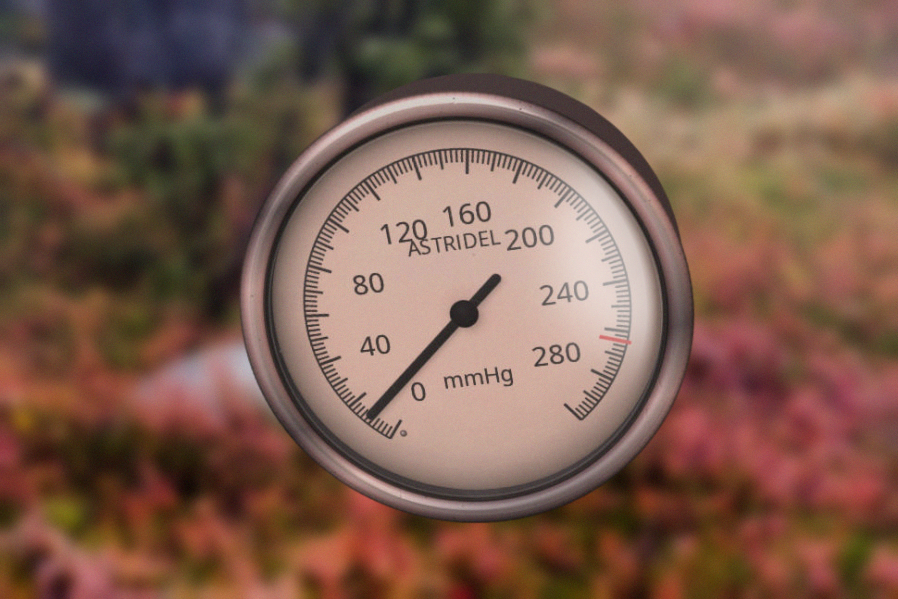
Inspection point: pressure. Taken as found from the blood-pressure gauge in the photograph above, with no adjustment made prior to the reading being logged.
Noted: 12 mmHg
